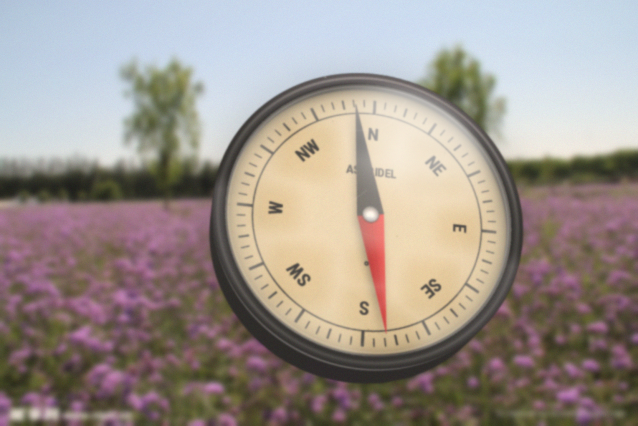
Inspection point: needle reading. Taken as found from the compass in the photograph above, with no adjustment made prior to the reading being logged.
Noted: 170 °
